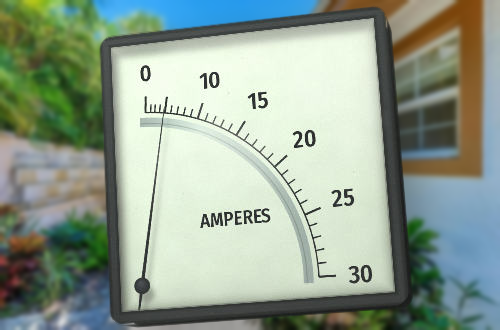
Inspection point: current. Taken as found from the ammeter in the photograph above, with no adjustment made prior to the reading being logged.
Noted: 5 A
